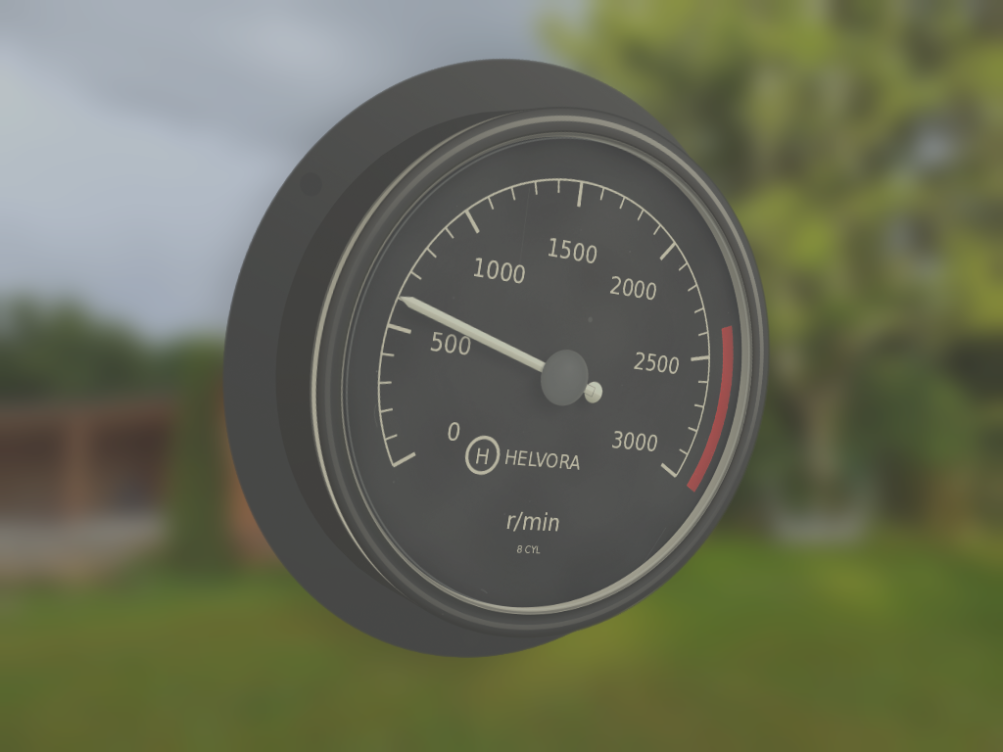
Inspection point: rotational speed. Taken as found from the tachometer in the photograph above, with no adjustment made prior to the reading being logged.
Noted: 600 rpm
